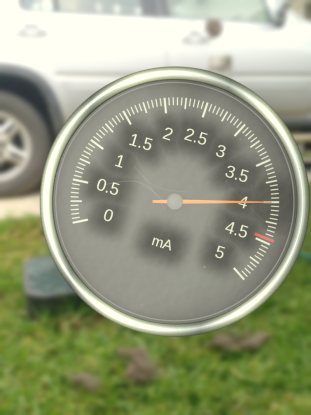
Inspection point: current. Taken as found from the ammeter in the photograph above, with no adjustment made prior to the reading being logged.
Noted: 4 mA
